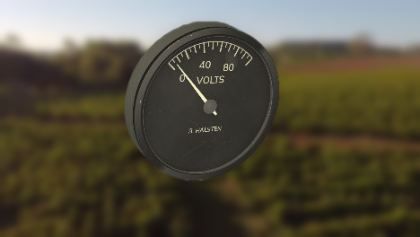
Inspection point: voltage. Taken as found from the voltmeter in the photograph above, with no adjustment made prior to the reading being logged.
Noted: 5 V
